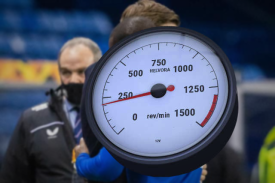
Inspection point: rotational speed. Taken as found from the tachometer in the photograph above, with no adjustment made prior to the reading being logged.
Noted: 200 rpm
